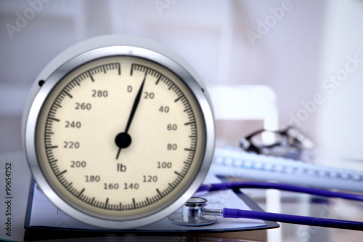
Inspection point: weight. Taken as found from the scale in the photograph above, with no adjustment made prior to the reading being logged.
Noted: 10 lb
